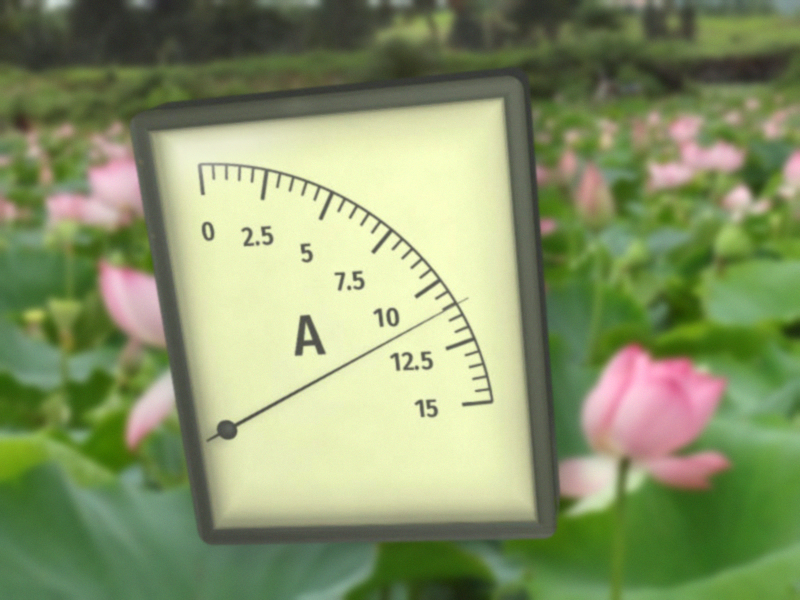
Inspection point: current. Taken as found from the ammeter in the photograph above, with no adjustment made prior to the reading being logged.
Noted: 11 A
